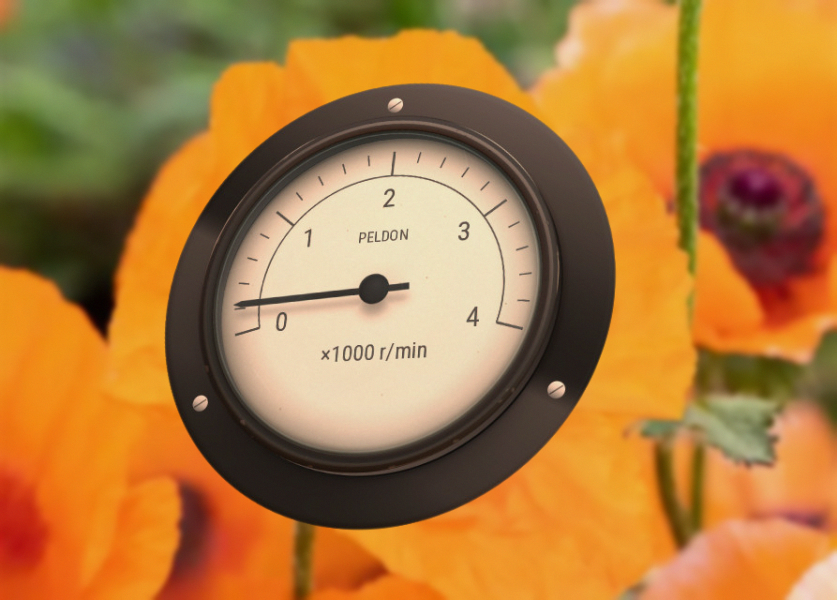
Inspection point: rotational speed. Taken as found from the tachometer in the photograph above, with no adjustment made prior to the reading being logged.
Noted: 200 rpm
